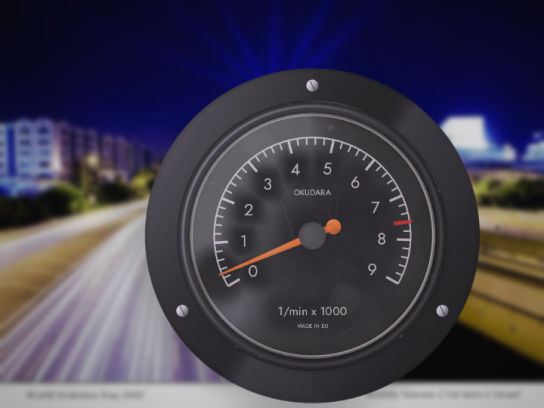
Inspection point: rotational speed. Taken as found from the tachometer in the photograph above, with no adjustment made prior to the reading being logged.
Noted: 300 rpm
